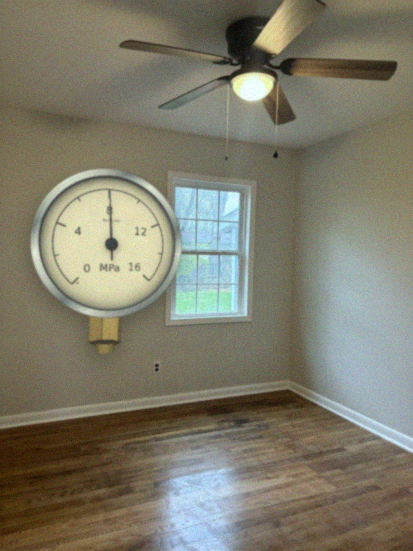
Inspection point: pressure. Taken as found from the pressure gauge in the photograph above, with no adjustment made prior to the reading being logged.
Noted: 8 MPa
